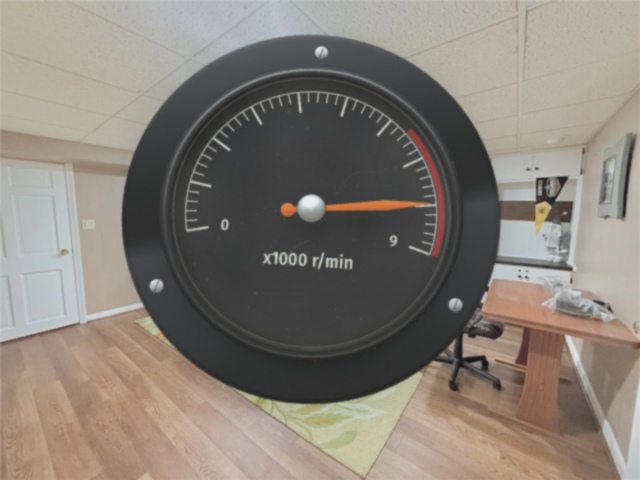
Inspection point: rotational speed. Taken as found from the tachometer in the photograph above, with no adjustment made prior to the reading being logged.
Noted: 8000 rpm
